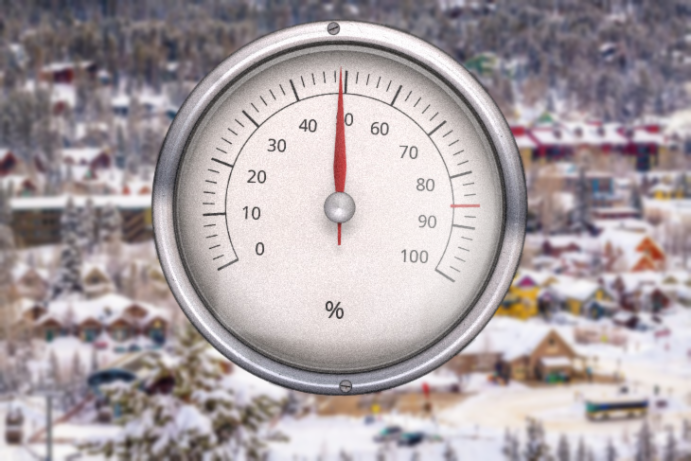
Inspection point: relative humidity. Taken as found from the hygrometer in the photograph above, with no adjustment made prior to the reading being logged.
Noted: 49 %
